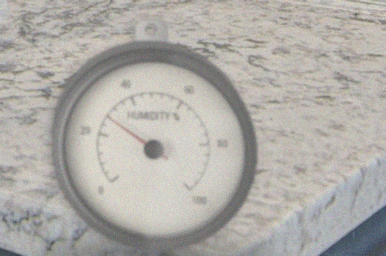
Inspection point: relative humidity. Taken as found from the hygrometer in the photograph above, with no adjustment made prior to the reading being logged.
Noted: 28 %
